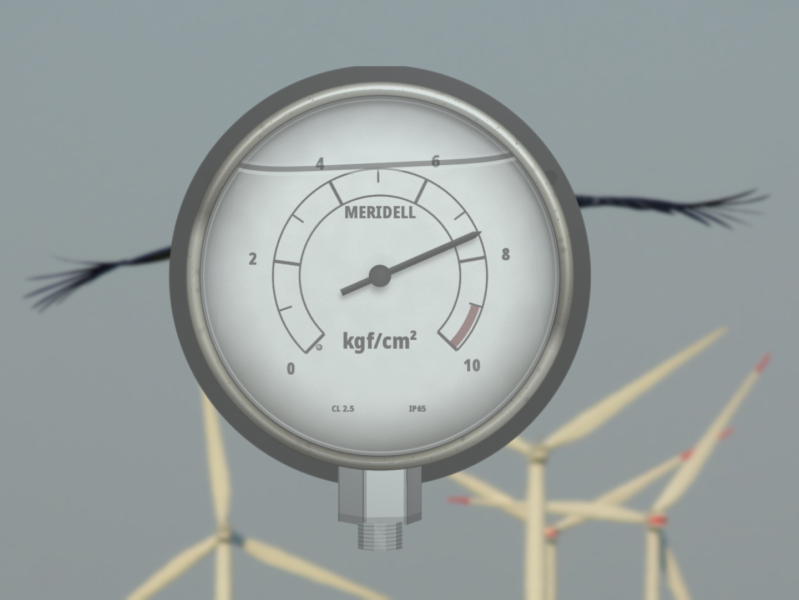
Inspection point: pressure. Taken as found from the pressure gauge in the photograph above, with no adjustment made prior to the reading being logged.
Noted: 7.5 kg/cm²
